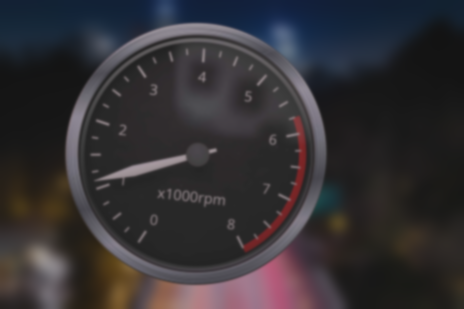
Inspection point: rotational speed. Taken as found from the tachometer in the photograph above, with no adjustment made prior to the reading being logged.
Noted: 1125 rpm
